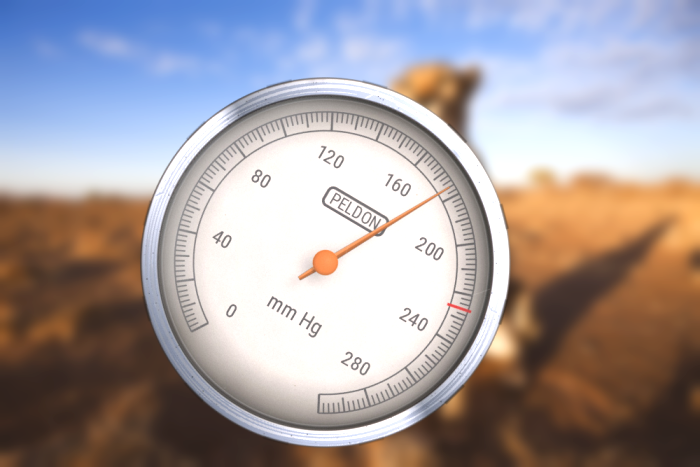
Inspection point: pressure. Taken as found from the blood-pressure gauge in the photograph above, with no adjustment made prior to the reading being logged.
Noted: 176 mmHg
